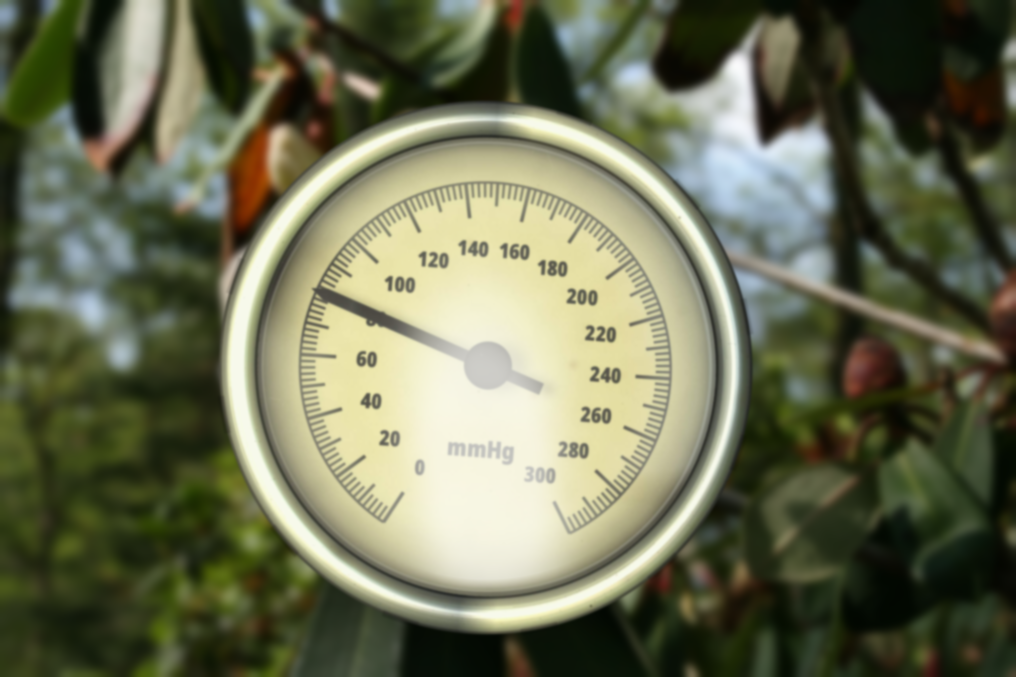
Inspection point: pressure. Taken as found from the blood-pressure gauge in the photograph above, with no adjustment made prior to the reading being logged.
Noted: 80 mmHg
